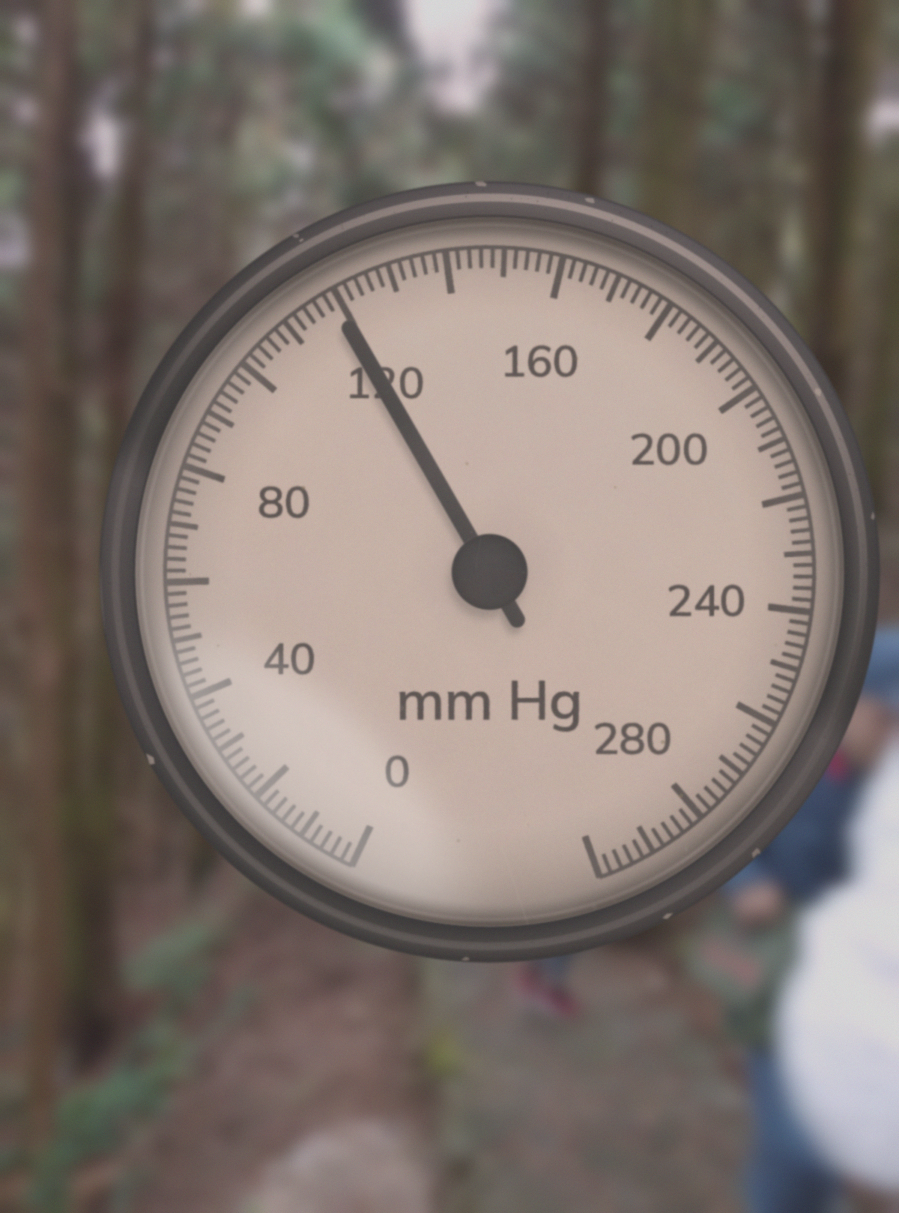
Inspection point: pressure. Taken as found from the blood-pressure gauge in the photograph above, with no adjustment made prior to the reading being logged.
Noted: 119 mmHg
